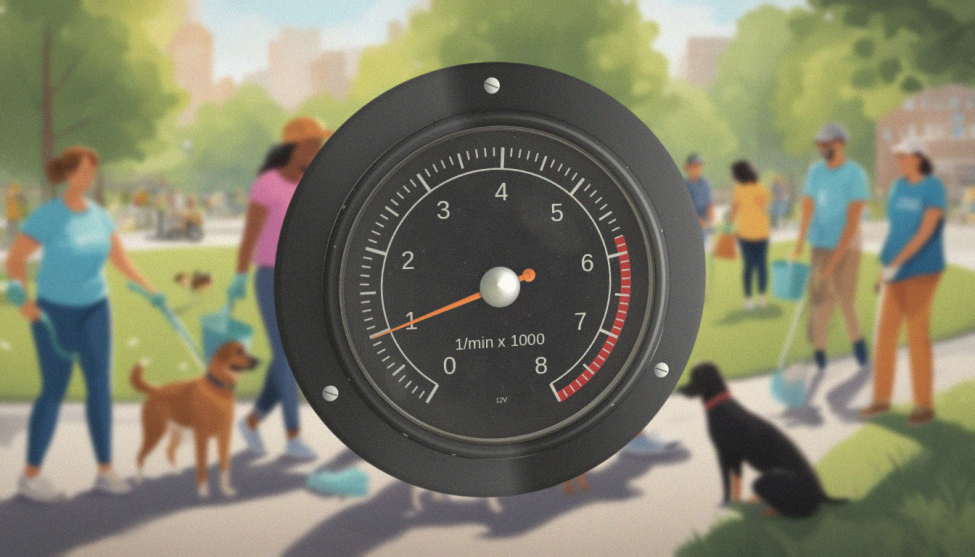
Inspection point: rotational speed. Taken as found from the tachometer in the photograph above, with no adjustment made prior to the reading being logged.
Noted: 1000 rpm
